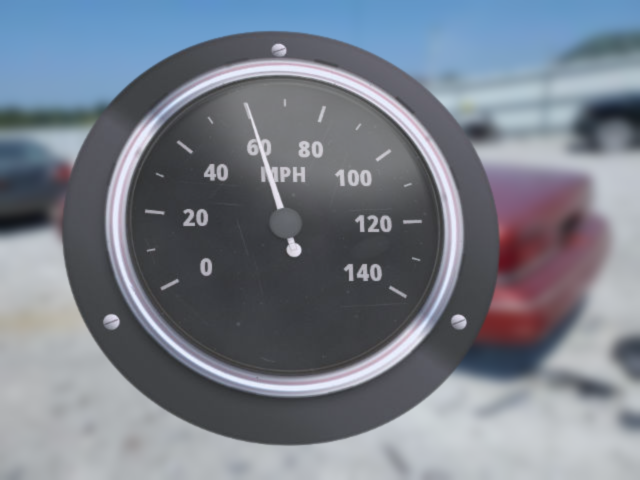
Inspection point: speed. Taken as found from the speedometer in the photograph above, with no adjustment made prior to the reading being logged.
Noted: 60 mph
